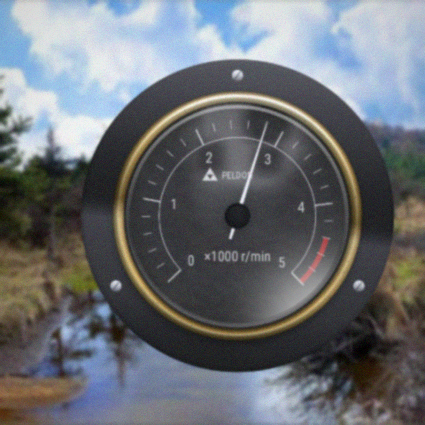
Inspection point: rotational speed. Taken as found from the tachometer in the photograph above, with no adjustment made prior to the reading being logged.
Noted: 2800 rpm
